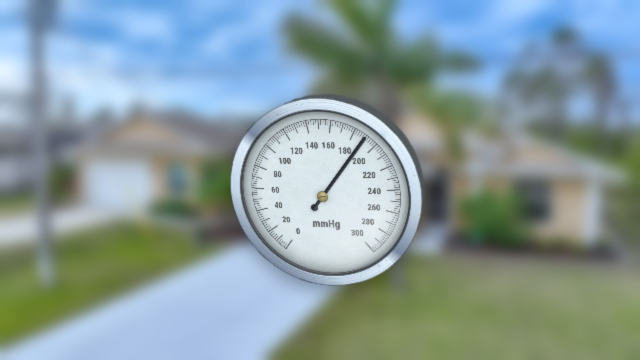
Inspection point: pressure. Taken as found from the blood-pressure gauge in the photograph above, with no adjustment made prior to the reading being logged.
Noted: 190 mmHg
